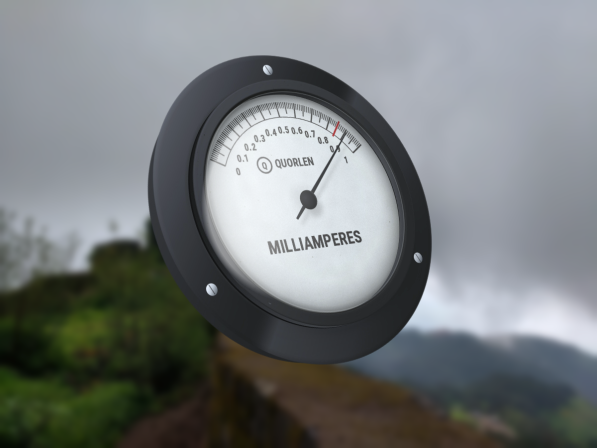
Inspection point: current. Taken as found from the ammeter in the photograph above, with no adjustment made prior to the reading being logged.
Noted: 0.9 mA
